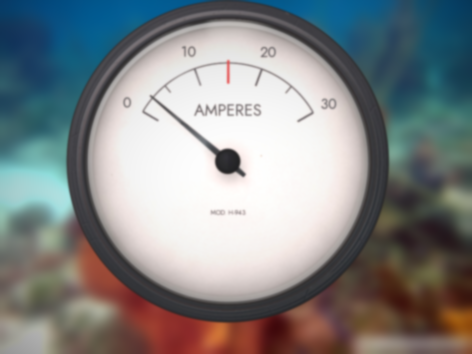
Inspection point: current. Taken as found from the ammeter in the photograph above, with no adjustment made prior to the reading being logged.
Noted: 2.5 A
